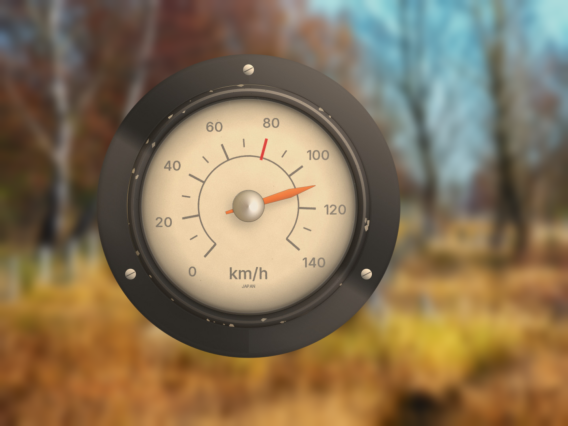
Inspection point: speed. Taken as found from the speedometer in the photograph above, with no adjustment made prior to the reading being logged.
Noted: 110 km/h
